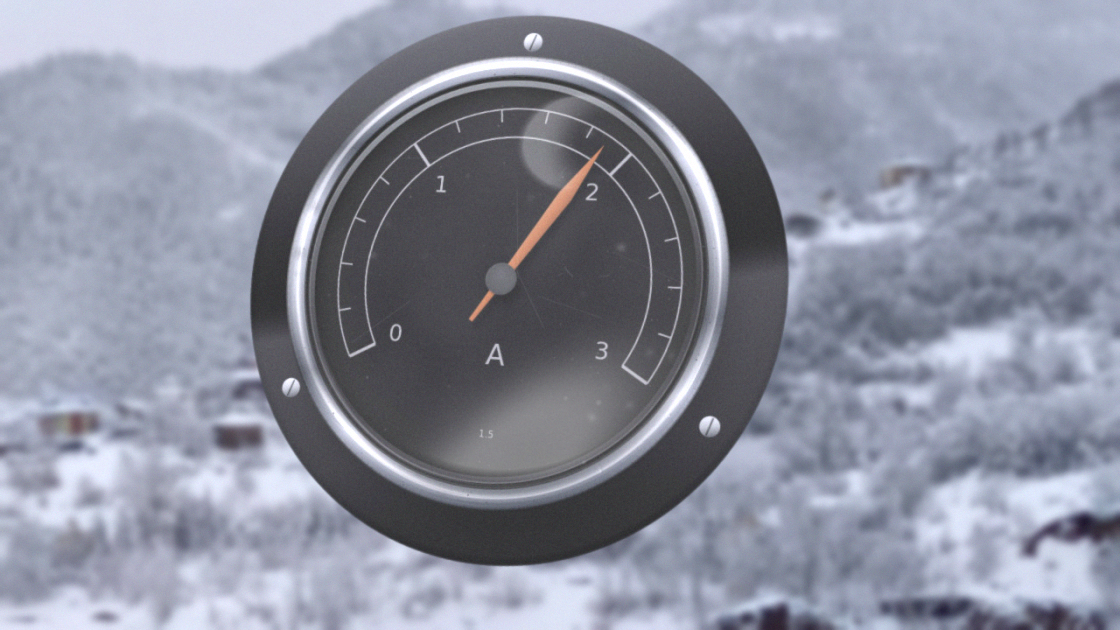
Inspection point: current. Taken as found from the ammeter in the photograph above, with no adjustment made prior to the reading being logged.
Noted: 1.9 A
